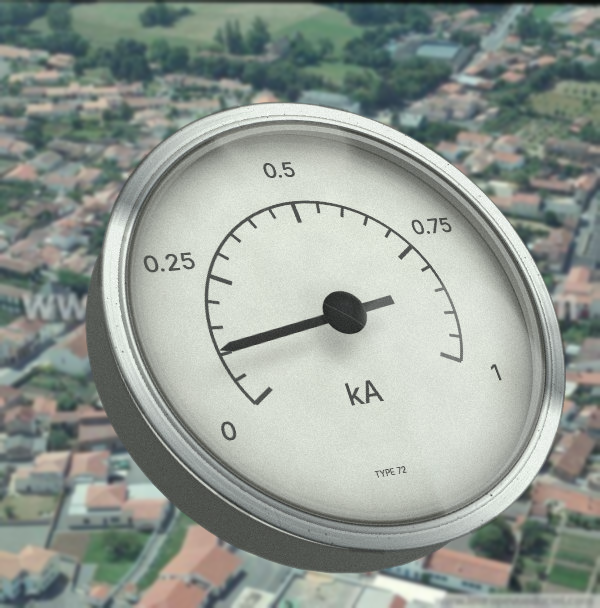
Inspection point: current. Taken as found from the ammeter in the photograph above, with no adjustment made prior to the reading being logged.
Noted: 0.1 kA
